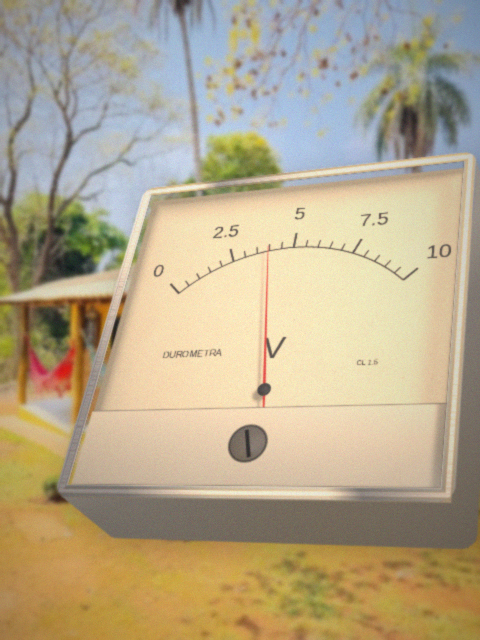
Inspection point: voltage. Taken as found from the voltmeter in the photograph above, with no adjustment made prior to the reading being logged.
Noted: 4 V
